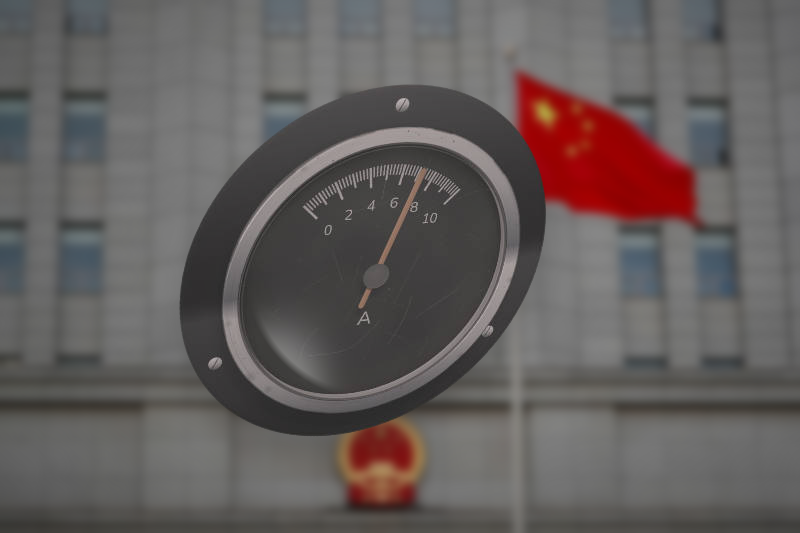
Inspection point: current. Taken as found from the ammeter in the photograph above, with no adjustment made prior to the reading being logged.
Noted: 7 A
